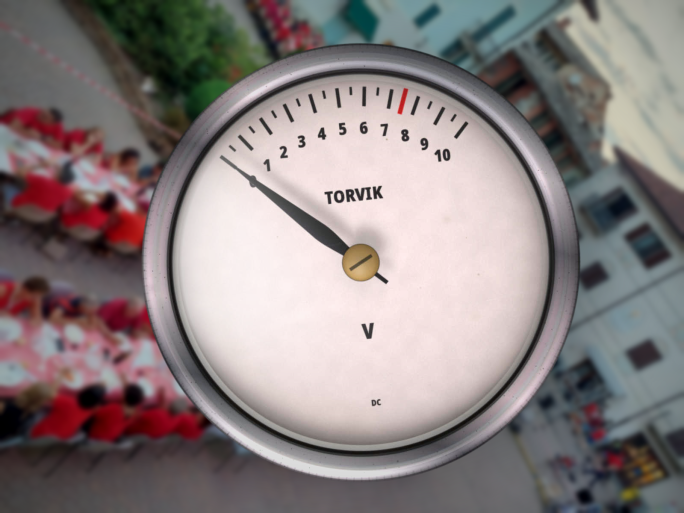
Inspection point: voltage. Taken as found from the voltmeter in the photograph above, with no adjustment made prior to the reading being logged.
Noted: 0 V
